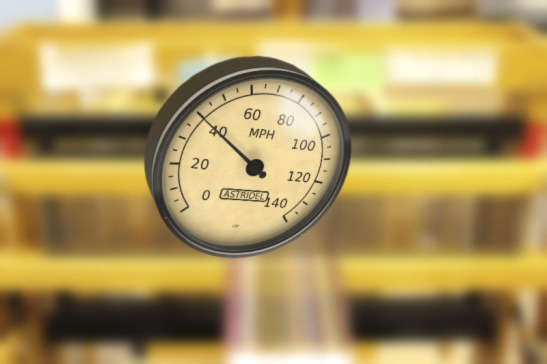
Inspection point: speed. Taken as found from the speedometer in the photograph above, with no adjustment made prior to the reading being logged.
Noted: 40 mph
